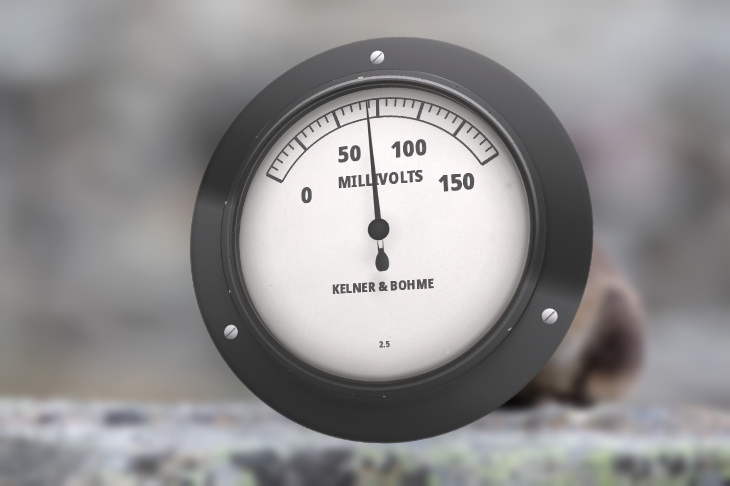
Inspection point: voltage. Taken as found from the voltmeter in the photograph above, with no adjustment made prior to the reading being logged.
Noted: 70 mV
